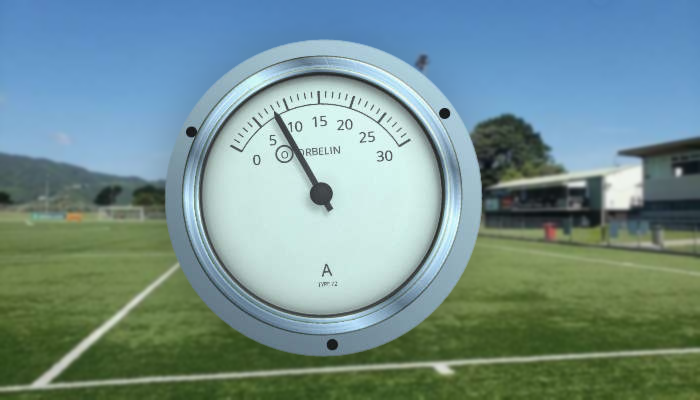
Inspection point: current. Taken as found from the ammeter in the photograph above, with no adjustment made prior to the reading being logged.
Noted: 8 A
